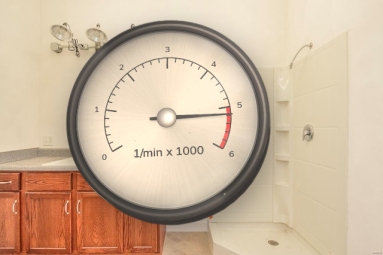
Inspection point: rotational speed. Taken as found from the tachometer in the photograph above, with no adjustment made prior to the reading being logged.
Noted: 5200 rpm
